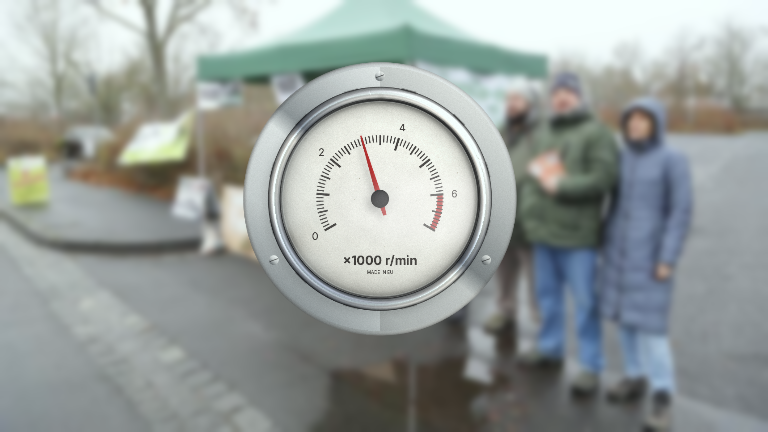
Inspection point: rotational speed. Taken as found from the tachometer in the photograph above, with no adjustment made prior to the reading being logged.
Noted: 3000 rpm
